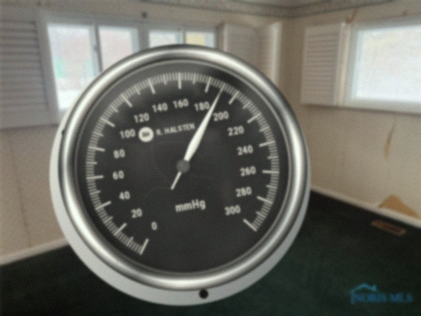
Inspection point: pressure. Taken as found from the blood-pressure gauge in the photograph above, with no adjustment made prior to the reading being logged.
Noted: 190 mmHg
